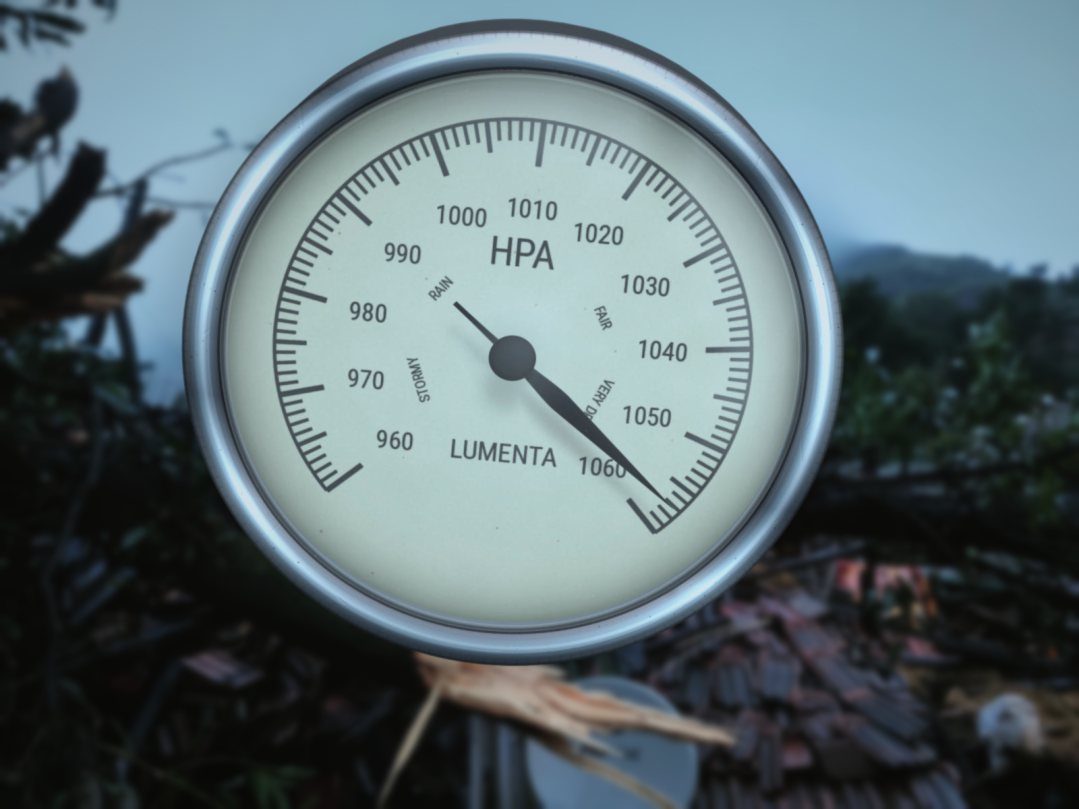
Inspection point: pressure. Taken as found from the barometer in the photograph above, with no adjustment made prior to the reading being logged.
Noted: 1057 hPa
